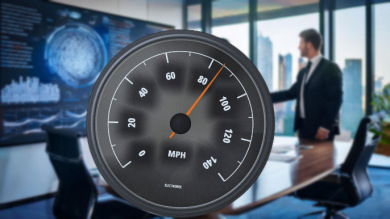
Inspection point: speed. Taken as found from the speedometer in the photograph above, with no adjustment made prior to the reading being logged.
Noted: 85 mph
